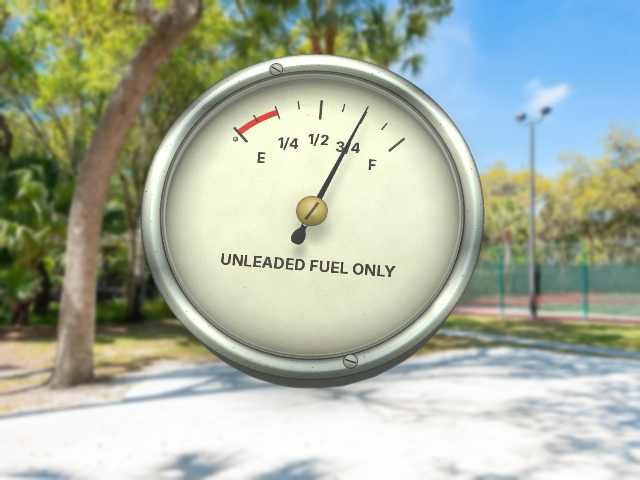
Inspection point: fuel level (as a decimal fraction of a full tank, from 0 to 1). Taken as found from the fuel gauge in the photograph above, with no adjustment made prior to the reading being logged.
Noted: 0.75
